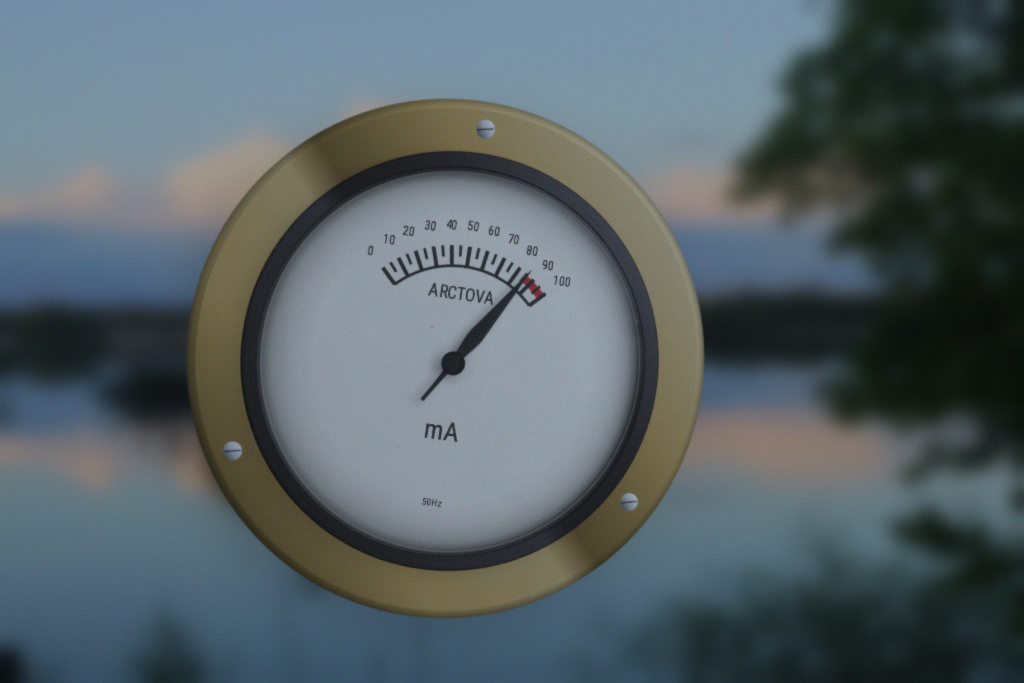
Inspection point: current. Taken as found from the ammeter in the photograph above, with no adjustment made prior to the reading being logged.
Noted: 85 mA
